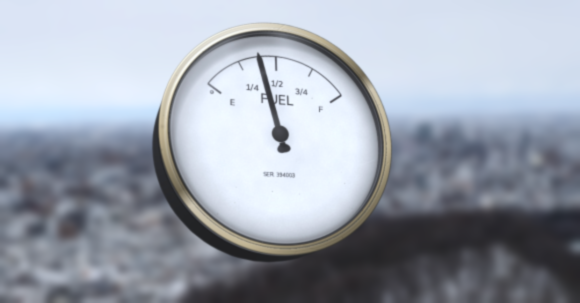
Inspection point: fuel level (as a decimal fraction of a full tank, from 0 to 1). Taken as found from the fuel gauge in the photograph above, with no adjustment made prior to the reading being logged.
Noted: 0.375
